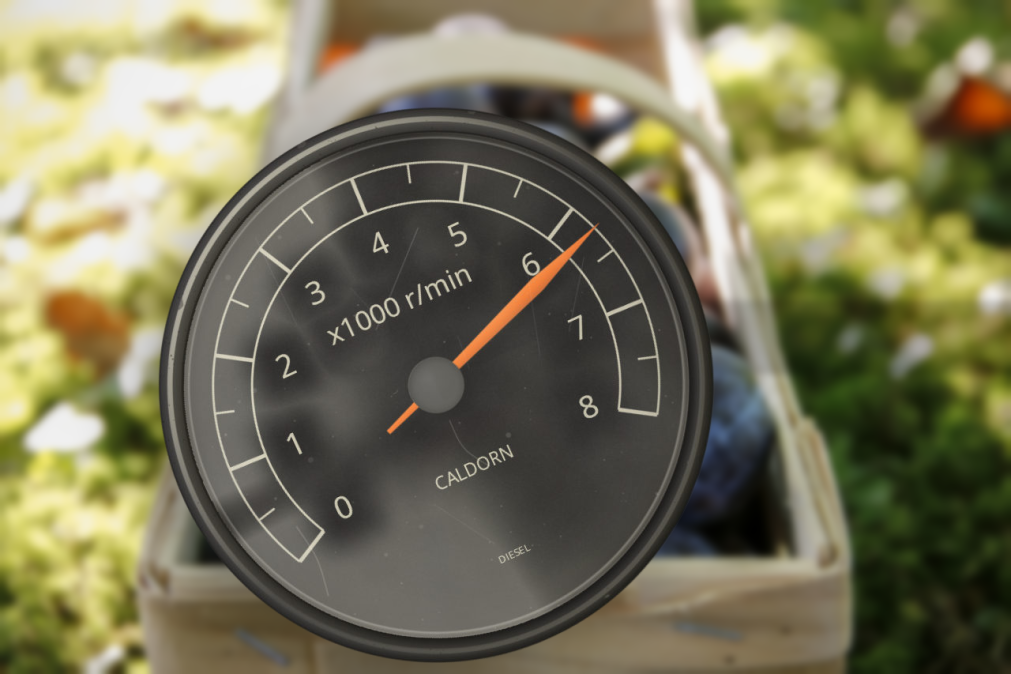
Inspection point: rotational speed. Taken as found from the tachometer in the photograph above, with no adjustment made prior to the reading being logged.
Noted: 6250 rpm
